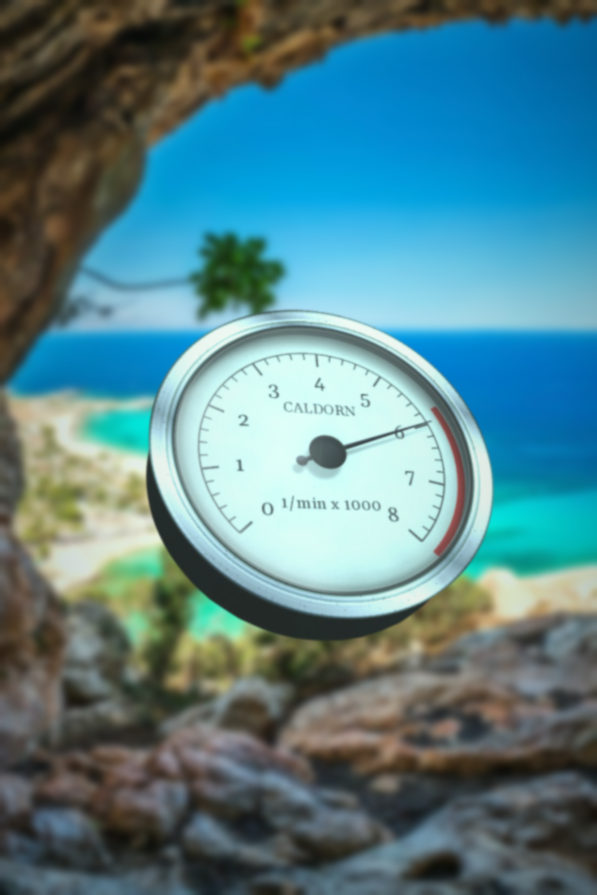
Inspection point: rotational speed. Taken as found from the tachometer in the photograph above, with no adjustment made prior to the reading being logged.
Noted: 6000 rpm
